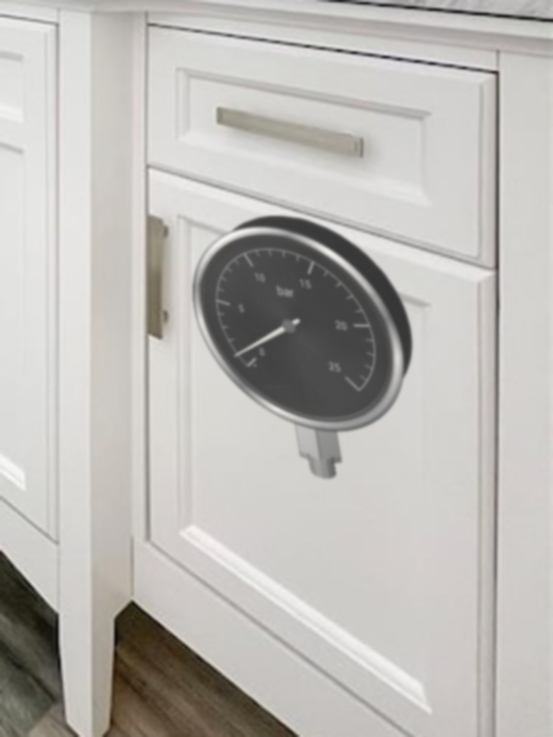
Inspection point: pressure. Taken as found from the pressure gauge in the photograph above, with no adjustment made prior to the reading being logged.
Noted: 1 bar
